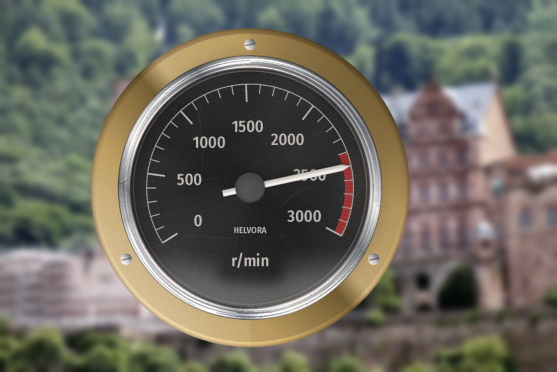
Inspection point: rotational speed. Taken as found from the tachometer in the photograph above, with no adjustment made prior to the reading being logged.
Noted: 2500 rpm
